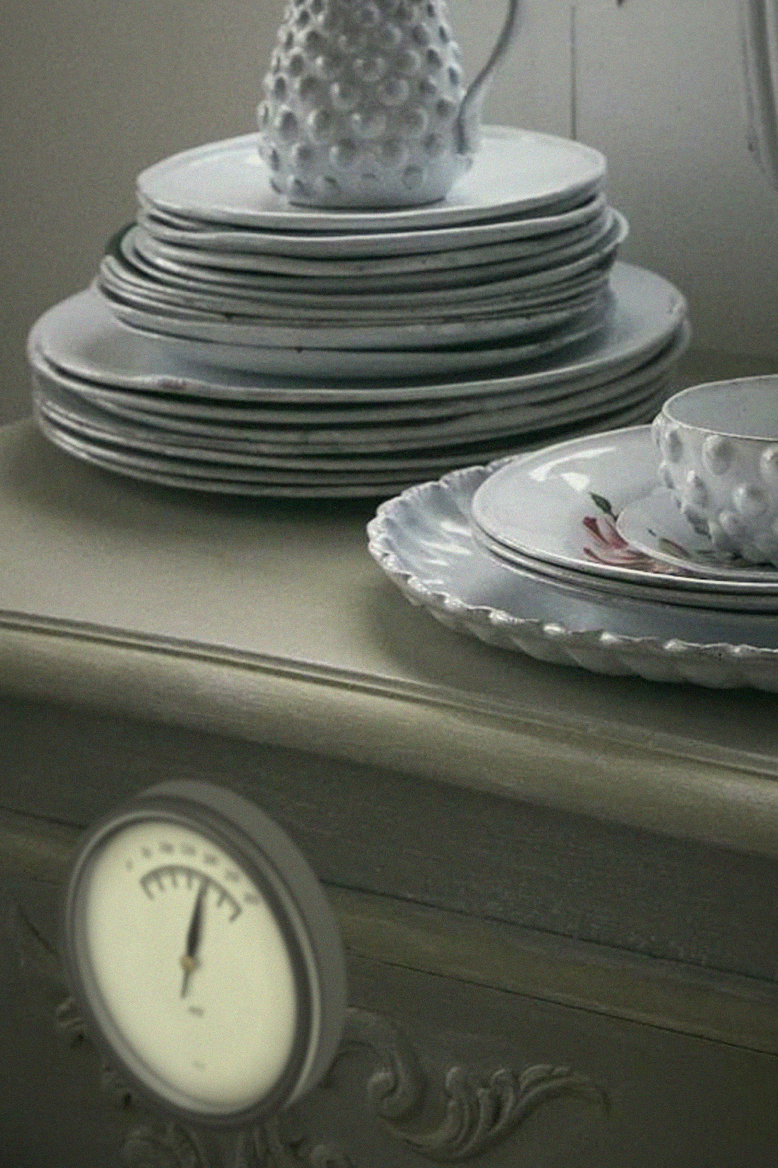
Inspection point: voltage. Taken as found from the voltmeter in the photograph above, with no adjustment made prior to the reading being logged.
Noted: 200 mV
